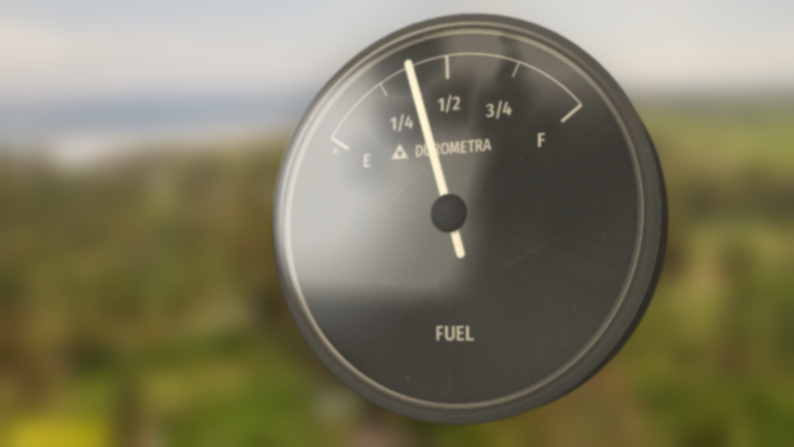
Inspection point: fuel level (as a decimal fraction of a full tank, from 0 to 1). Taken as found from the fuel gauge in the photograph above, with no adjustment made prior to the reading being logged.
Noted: 0.375
